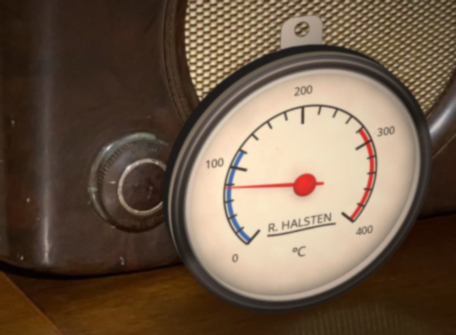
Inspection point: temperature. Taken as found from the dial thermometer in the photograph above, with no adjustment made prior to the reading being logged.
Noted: 80 °C
